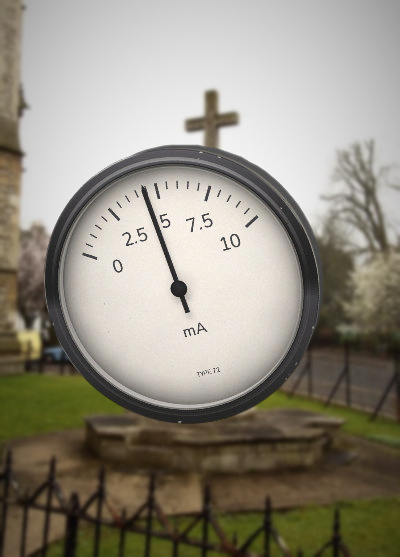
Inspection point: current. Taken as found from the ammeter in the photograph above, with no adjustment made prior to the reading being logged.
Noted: 4.5 mA
